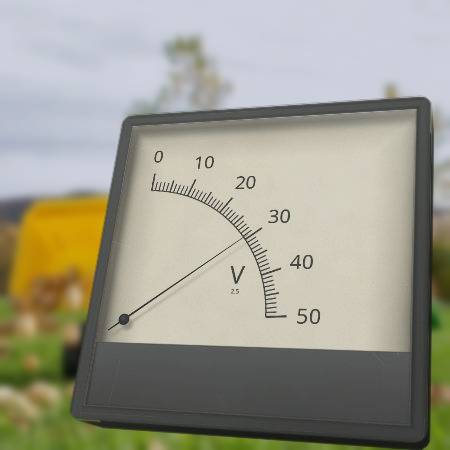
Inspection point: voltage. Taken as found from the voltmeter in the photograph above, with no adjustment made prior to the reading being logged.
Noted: 30 V
